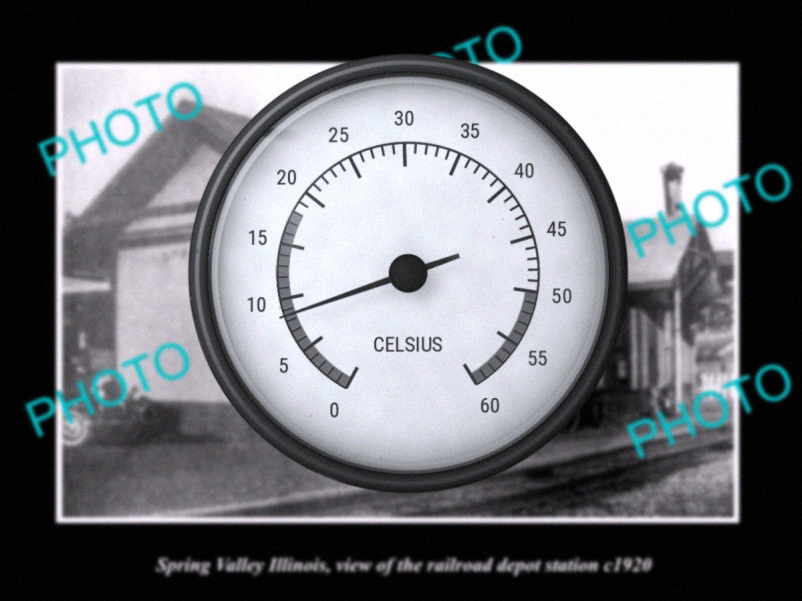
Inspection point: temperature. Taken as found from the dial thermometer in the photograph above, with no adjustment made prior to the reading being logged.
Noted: 8.5 °C
